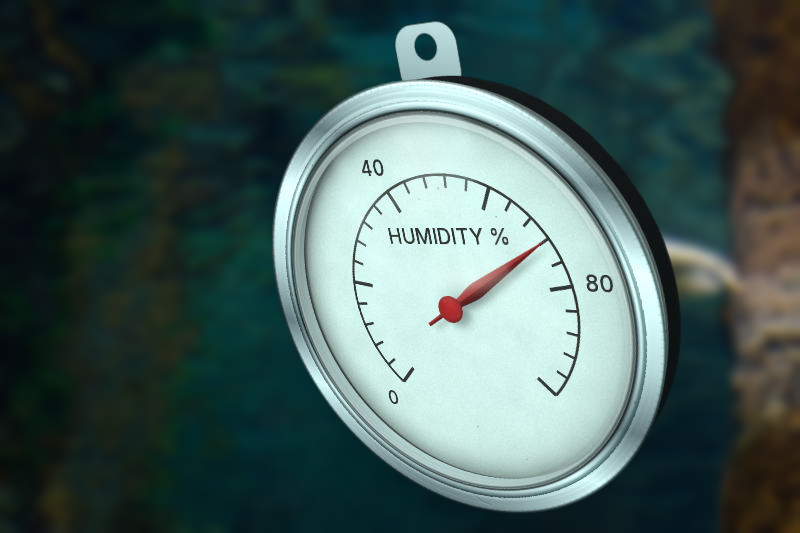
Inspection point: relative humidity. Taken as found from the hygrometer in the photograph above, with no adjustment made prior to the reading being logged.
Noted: 72 %
